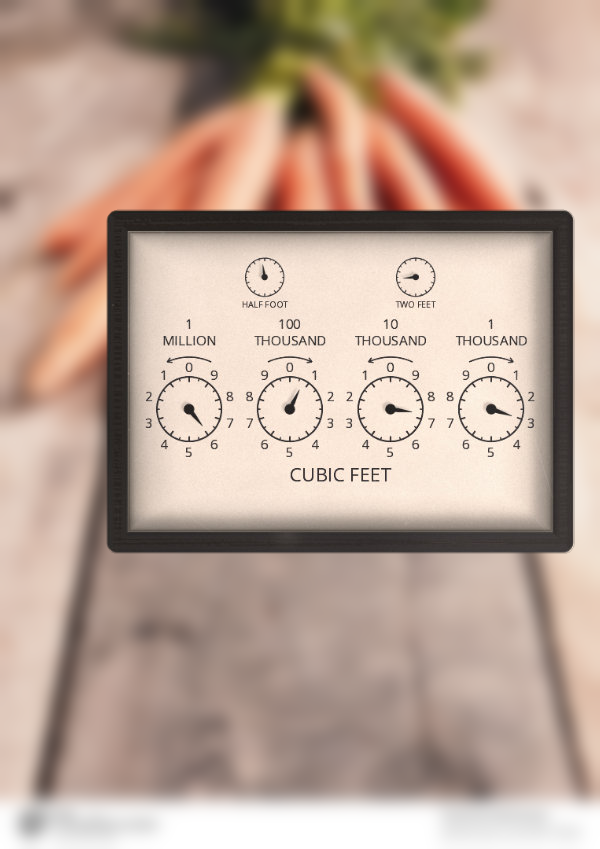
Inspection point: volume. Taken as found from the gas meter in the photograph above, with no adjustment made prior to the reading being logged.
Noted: 607300 ft³
